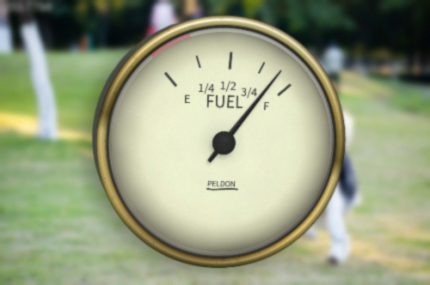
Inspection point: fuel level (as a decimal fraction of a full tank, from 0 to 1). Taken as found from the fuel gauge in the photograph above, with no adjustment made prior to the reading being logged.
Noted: 0.875
